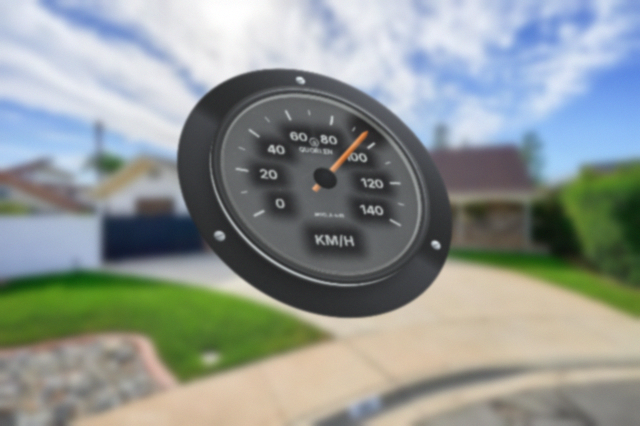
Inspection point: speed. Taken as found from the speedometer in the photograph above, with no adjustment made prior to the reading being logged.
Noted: 95 km/h
